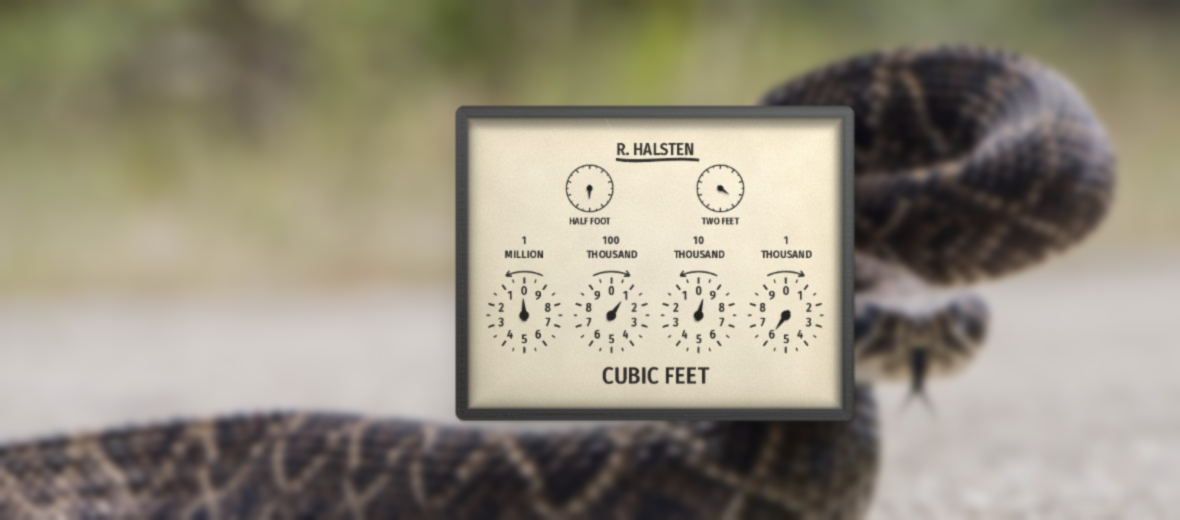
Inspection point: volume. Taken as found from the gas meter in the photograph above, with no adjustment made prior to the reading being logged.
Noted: 9600 ft³
